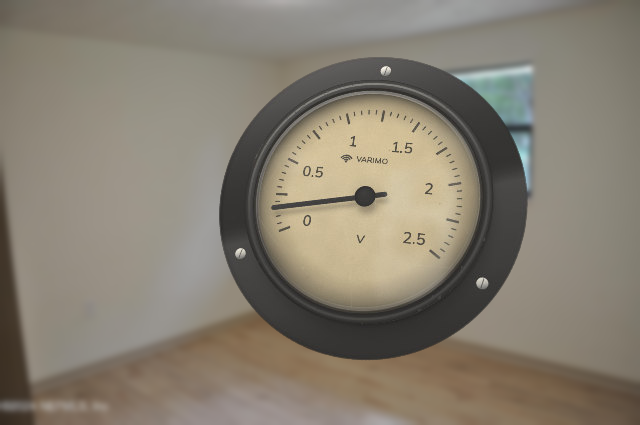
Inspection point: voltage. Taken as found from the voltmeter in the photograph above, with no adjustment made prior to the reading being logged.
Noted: 0.15 V
